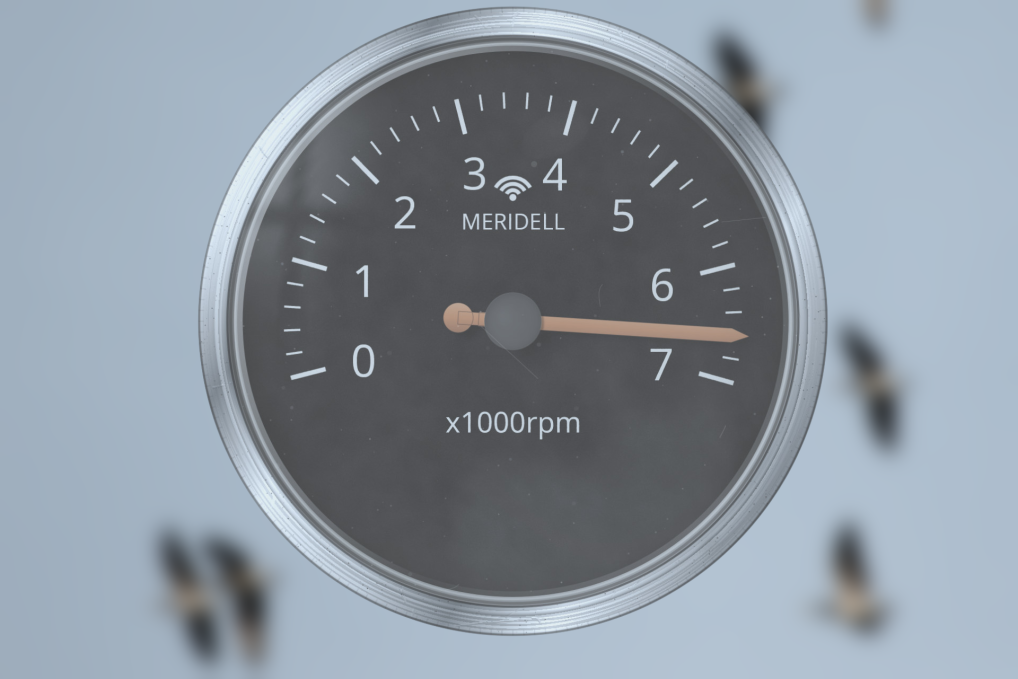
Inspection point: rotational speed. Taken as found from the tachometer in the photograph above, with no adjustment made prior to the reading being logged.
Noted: 6600 rpm
